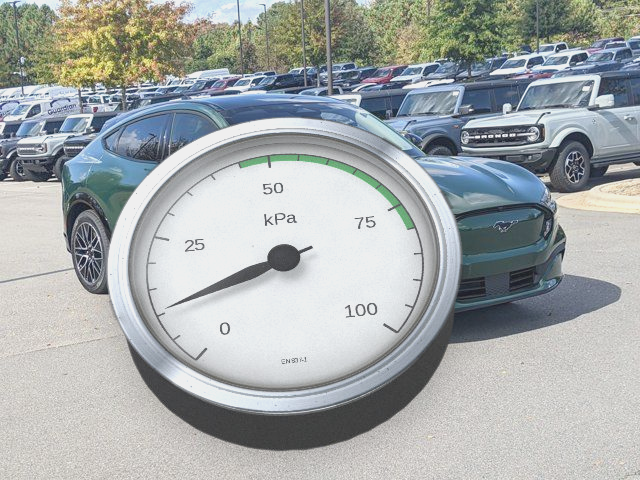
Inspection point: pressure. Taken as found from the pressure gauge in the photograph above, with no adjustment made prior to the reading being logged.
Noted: 10 kPa
